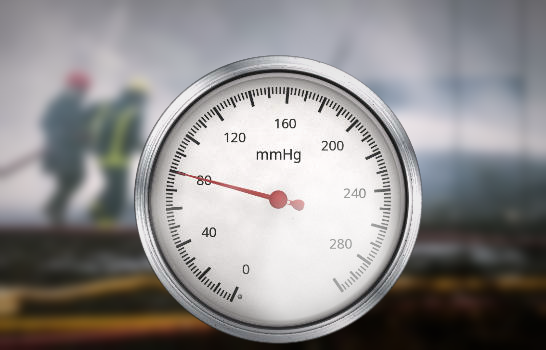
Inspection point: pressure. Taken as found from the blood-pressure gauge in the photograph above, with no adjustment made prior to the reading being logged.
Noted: 80 mmHg
